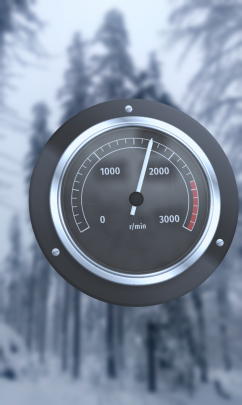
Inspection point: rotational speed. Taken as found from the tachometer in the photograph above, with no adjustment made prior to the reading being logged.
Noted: 1700 rpm
